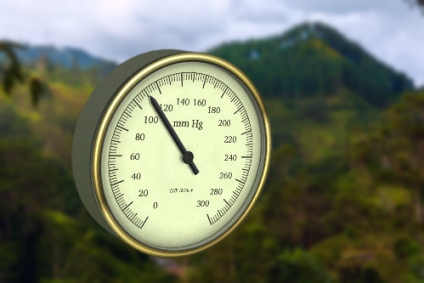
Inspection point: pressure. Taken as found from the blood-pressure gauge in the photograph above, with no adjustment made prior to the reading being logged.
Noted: 110 mmHg
